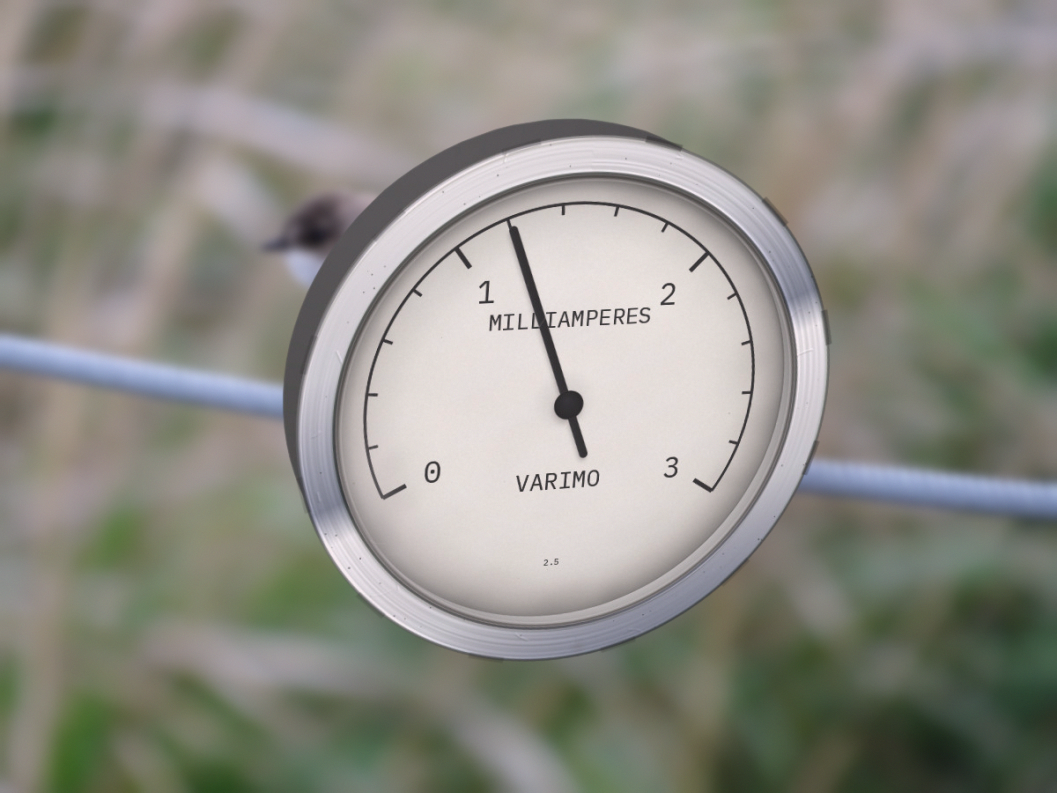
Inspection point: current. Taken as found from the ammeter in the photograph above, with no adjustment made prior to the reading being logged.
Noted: 1.2 mA
